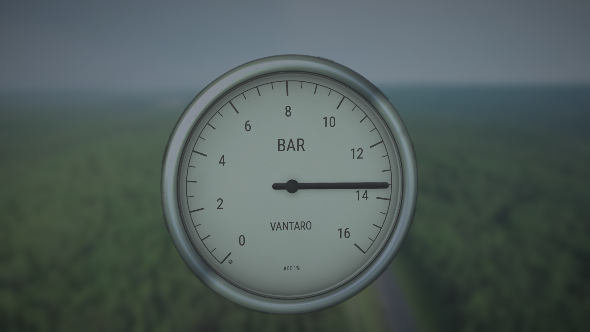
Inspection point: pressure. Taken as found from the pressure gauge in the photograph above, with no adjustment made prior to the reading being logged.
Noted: 13.5 bar
